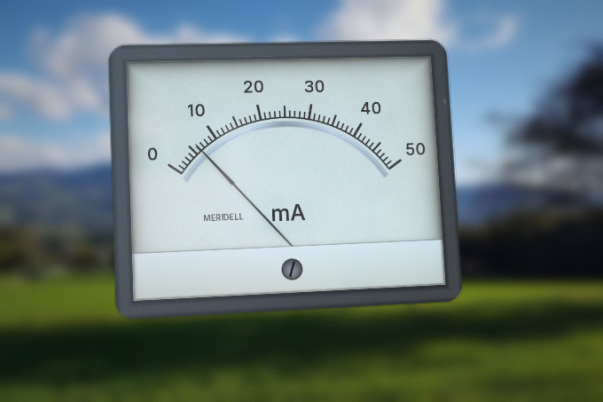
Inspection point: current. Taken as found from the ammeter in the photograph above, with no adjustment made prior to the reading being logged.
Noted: 6 mA
